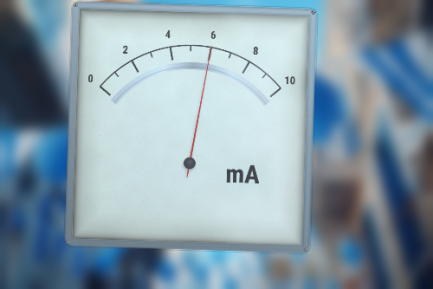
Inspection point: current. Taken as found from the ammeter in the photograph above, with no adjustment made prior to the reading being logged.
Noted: 6 mA
